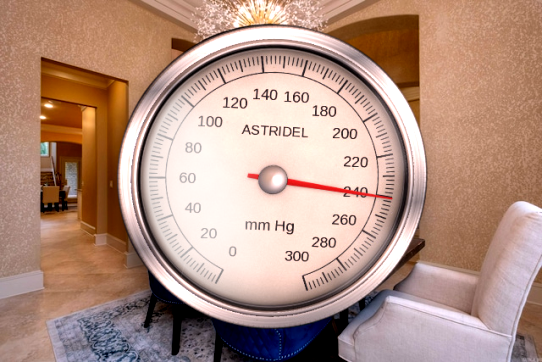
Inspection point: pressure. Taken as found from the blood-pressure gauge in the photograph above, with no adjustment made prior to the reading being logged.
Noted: 240 mmHg
